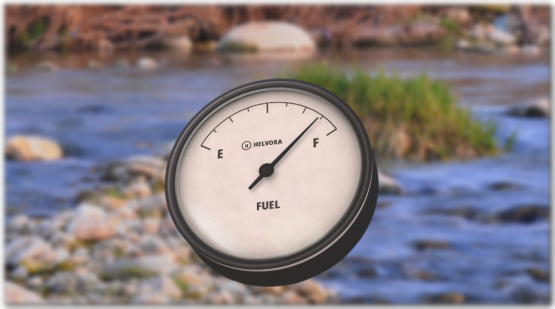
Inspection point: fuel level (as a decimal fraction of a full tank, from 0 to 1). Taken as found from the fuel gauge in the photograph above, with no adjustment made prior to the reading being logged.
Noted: 0.875
